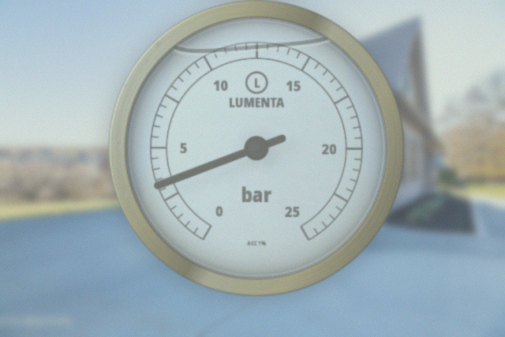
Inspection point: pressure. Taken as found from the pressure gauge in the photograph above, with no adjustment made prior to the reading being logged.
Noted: 3.25 bar
